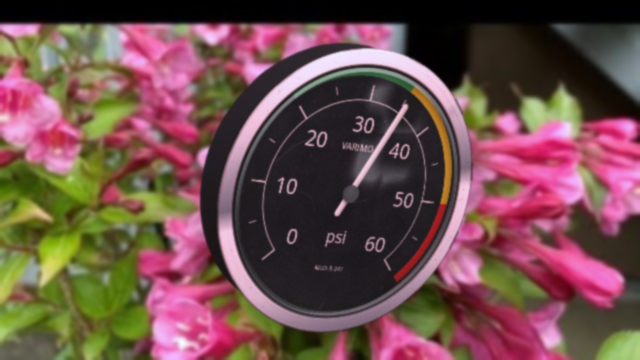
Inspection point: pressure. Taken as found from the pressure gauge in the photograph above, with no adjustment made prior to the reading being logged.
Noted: 35 psi
